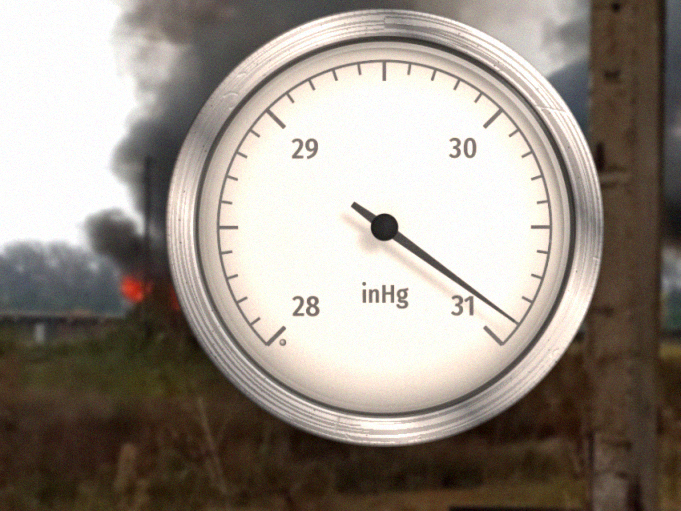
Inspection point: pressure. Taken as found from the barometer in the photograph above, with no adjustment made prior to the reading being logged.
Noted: 30.9 inHg
